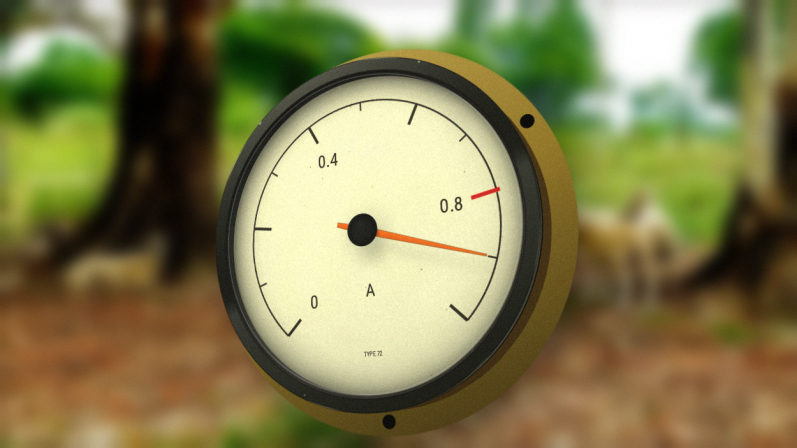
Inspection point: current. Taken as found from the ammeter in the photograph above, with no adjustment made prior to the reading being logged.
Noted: 0.9 A
